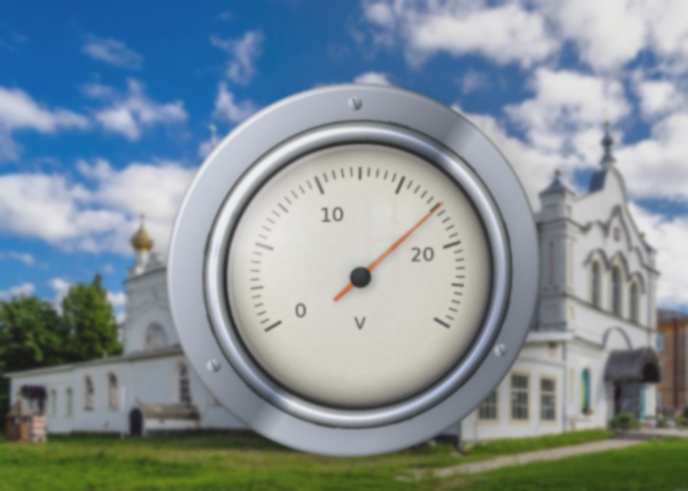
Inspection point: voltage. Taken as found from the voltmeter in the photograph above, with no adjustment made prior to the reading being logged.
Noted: 17.5 V
